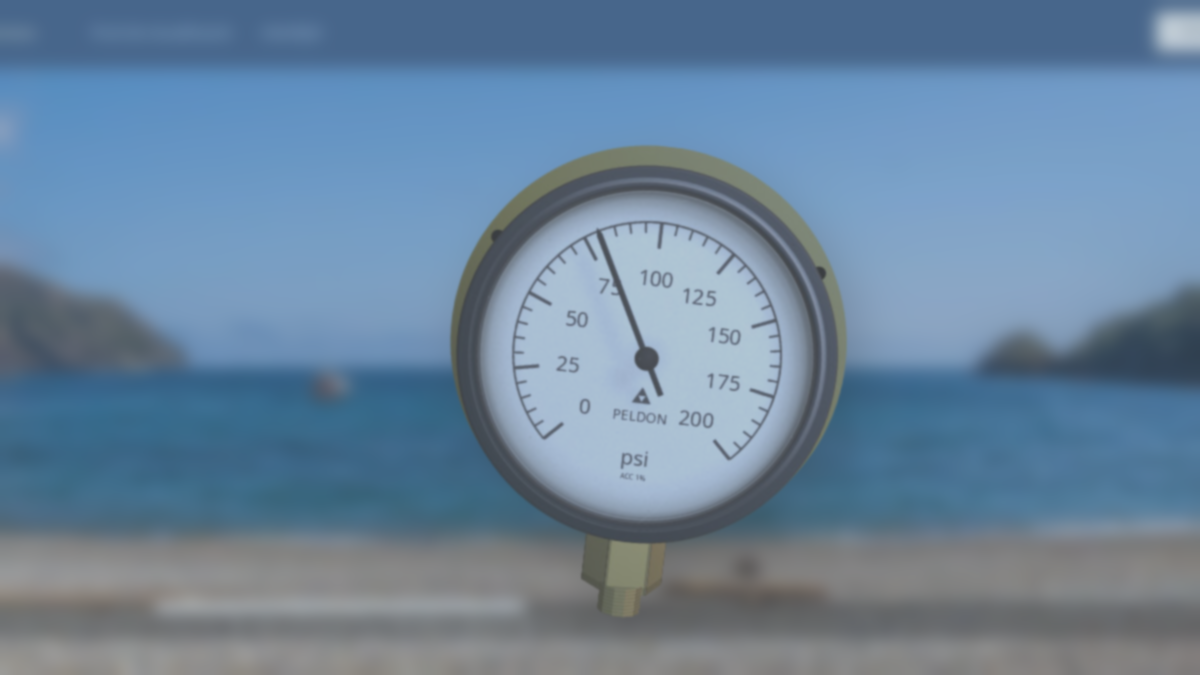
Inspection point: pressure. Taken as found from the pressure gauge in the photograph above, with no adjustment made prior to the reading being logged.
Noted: 80 psi
